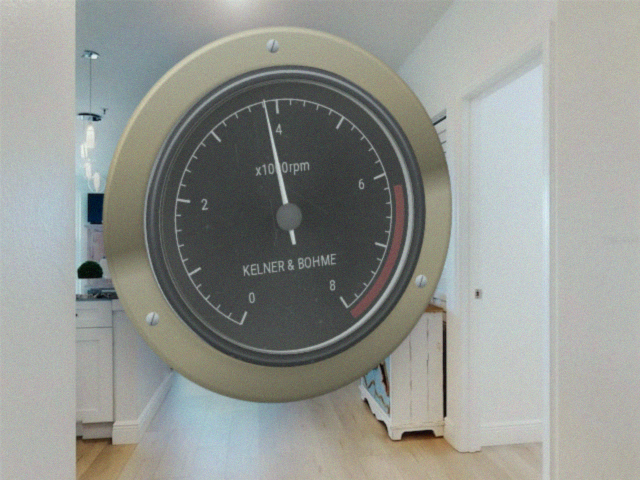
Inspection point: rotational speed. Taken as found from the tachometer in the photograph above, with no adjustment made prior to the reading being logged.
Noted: 3800 rpm
